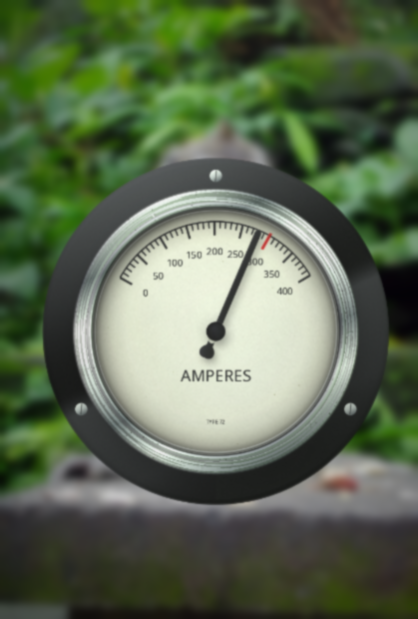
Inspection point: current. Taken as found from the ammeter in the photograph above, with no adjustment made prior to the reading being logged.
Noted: 280 A
